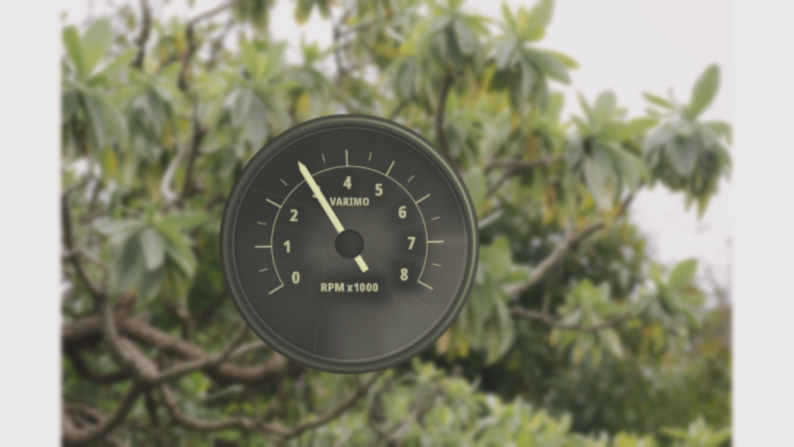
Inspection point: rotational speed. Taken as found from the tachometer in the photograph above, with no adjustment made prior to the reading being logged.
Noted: 3000 rpm
